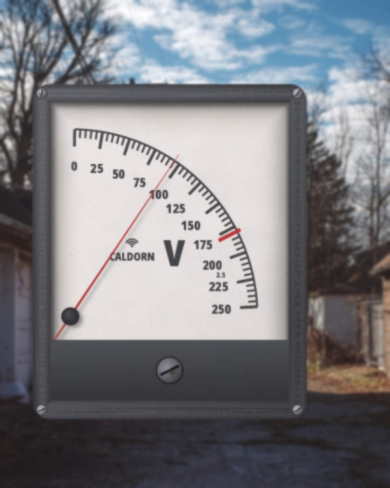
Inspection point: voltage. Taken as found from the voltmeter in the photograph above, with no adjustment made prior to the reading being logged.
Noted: 95 V
